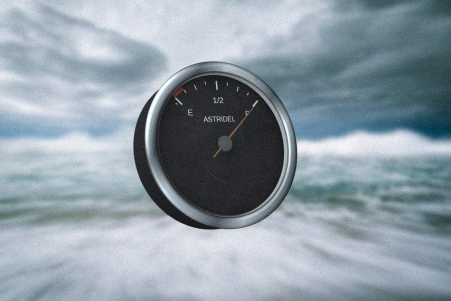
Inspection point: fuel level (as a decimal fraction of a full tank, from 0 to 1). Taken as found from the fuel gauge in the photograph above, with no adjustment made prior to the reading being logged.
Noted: 1
